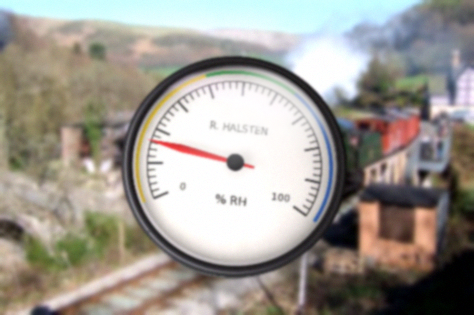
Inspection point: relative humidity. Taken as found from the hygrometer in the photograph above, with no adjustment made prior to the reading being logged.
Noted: 16 %
